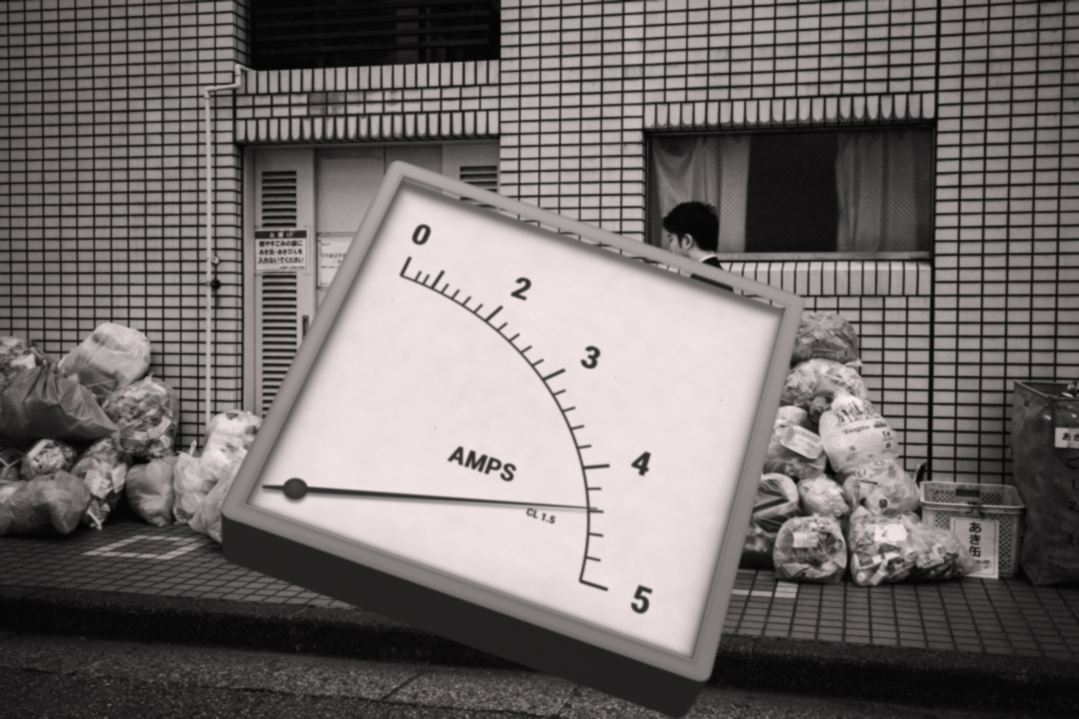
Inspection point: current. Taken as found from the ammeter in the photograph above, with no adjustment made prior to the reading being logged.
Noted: 4.4 A
